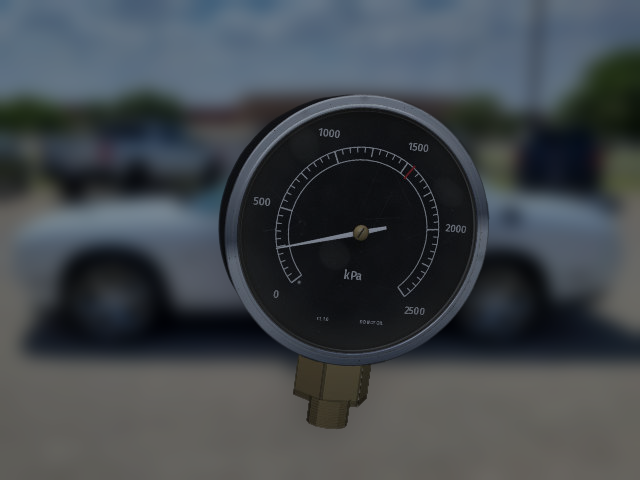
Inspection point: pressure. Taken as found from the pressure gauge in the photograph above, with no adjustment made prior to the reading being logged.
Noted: 250 kPa
